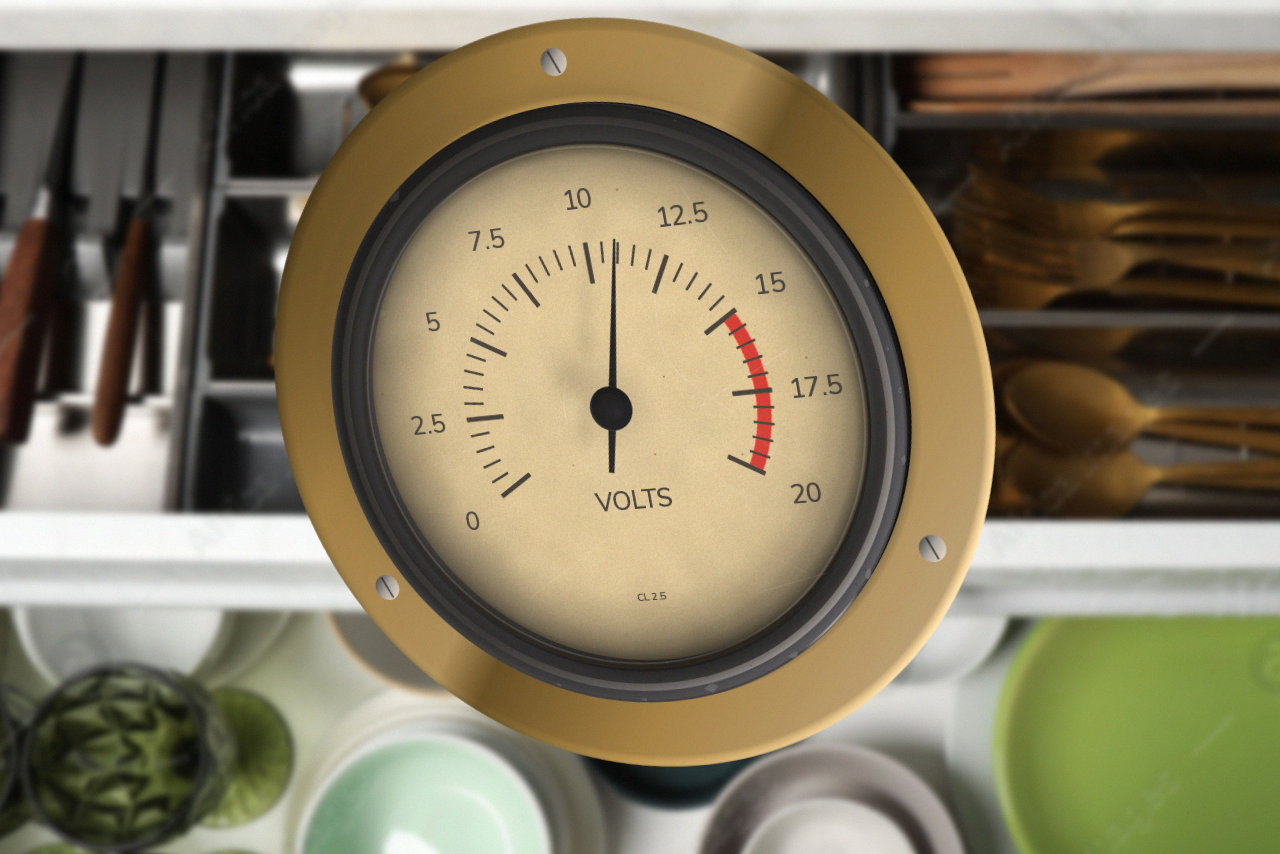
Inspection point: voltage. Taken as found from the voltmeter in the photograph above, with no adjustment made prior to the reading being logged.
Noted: 11 V
